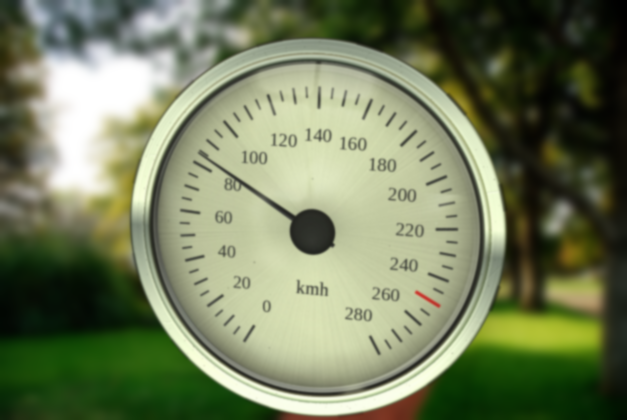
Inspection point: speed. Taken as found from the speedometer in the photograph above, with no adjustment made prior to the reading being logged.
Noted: 85 km/h
